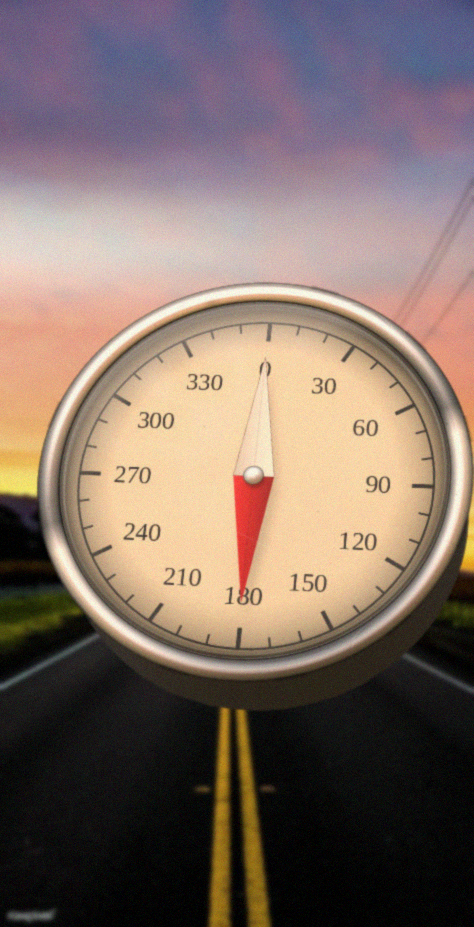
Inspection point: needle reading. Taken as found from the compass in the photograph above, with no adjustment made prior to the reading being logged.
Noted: 180 °
